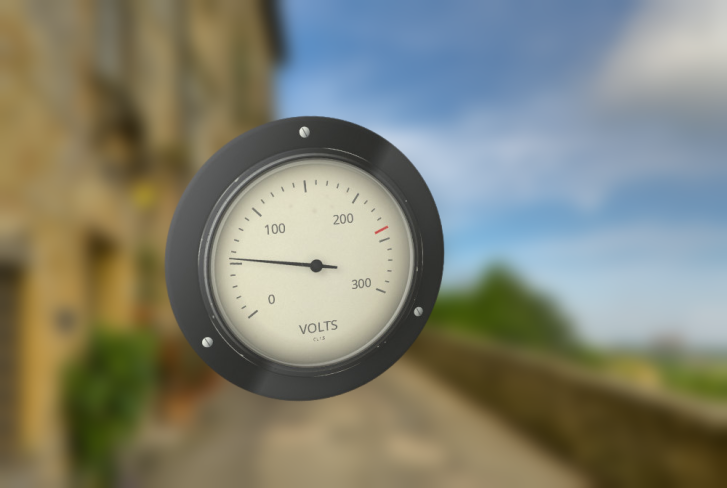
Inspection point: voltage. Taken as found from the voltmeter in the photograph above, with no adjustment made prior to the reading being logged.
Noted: 55 V
